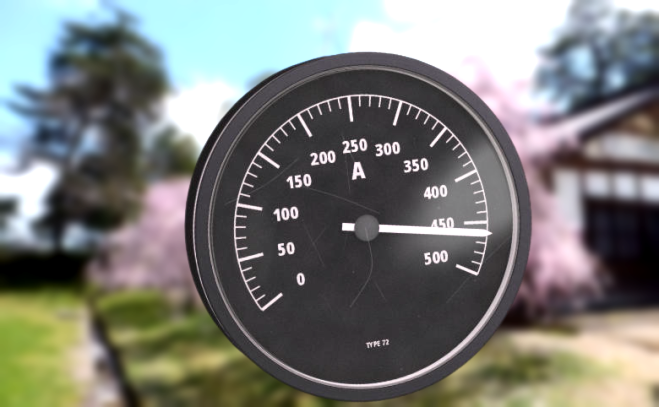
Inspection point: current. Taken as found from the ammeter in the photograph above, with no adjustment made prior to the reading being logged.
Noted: 460 A
